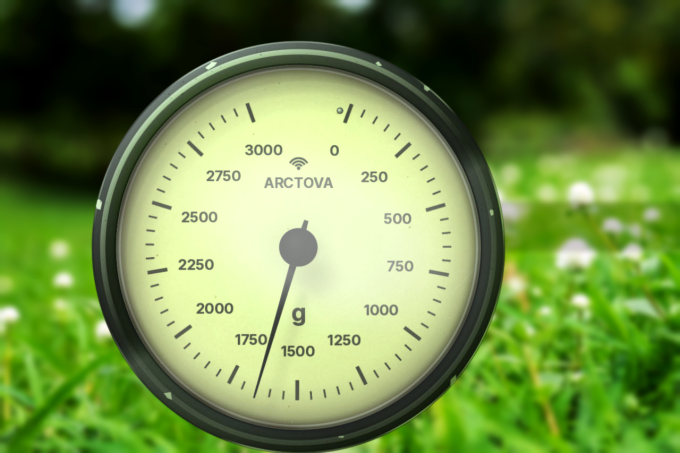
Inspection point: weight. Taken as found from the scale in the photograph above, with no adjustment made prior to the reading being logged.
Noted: 1650 g
